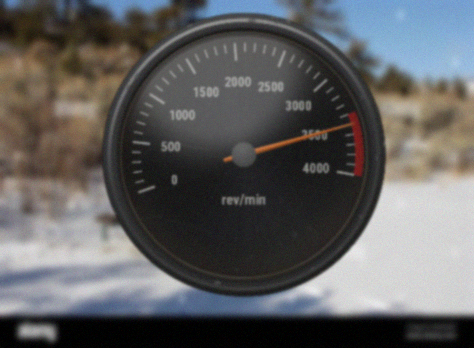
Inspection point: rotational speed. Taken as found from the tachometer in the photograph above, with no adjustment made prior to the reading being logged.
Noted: 3500 rpm
